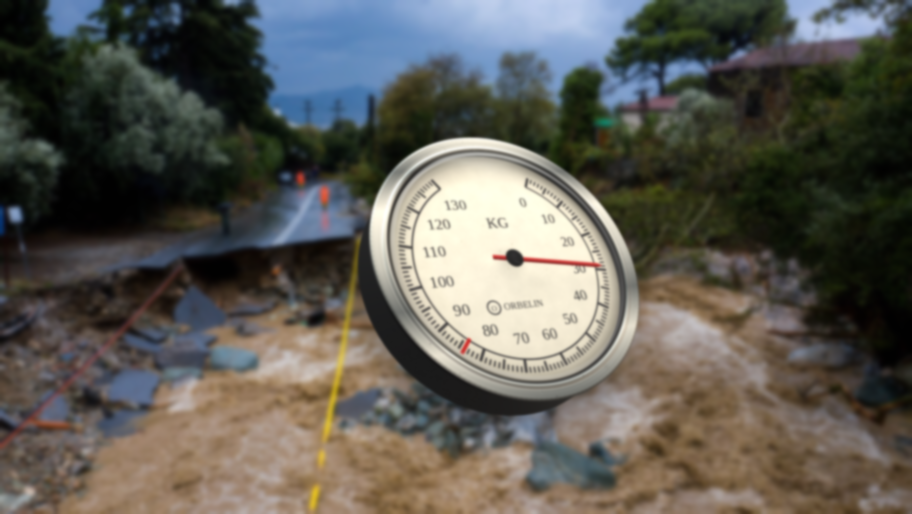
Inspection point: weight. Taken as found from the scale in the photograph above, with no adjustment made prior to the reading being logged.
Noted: 30 kg
